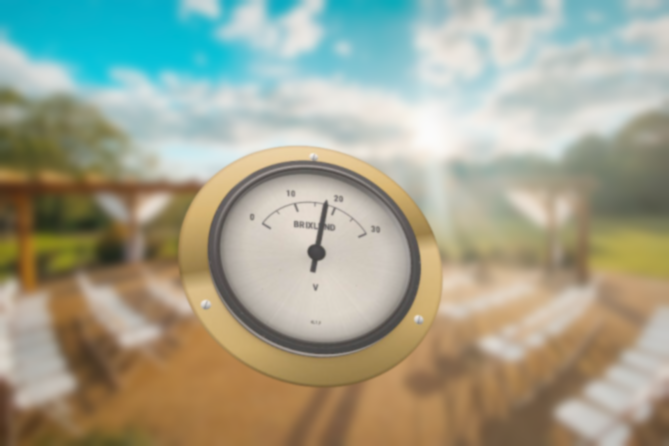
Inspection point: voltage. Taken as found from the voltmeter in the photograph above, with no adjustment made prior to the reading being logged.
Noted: 17.5 V
